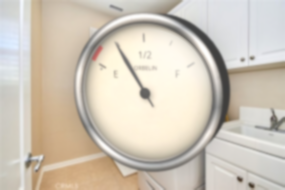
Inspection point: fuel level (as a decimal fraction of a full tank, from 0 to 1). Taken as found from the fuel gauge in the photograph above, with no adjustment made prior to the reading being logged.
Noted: 0.25
